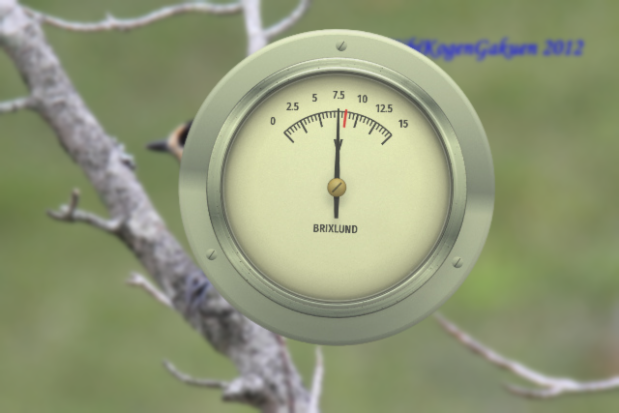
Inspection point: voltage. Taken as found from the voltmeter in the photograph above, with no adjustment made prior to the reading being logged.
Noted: 7.5 V
